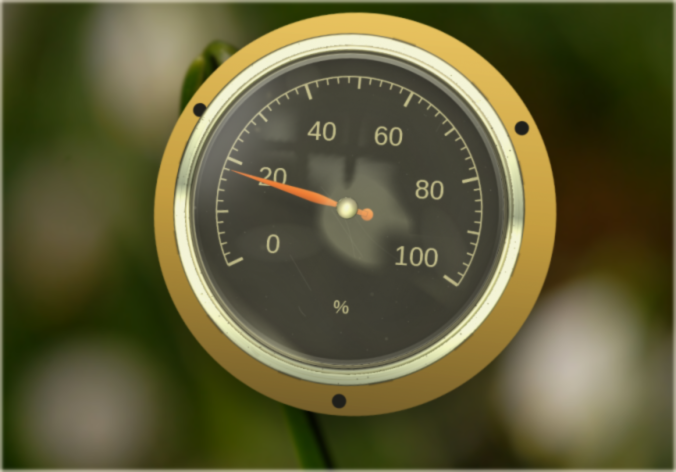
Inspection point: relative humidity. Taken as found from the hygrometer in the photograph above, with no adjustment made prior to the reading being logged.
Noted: 18 %
